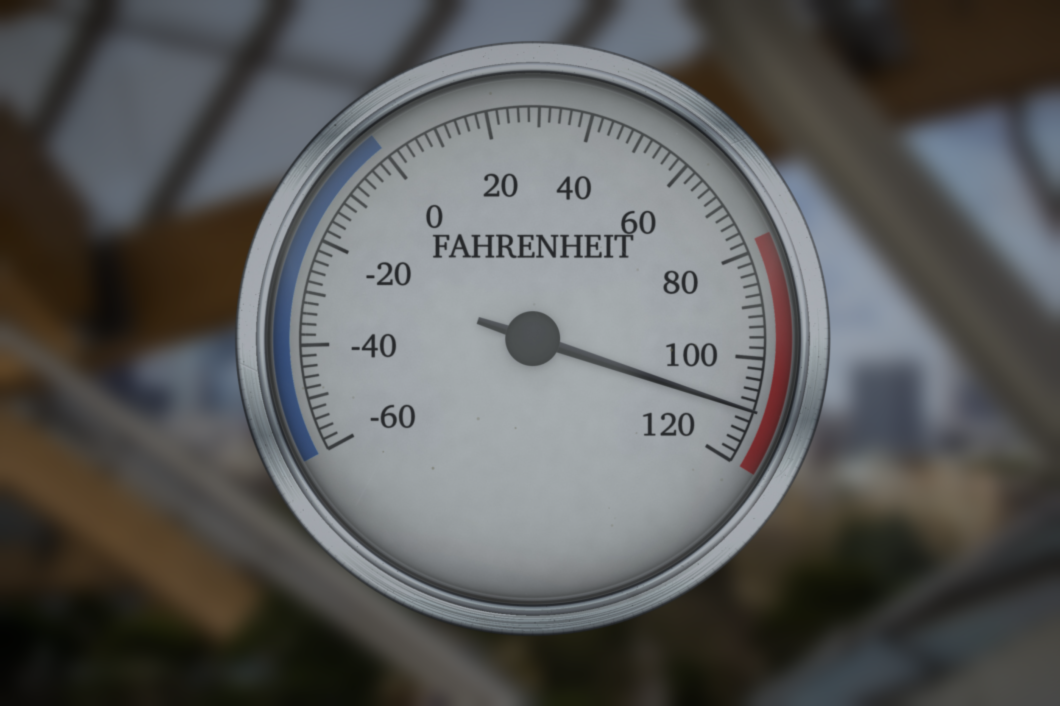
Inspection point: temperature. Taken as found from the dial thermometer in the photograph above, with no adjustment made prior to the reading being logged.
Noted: 110 °F
